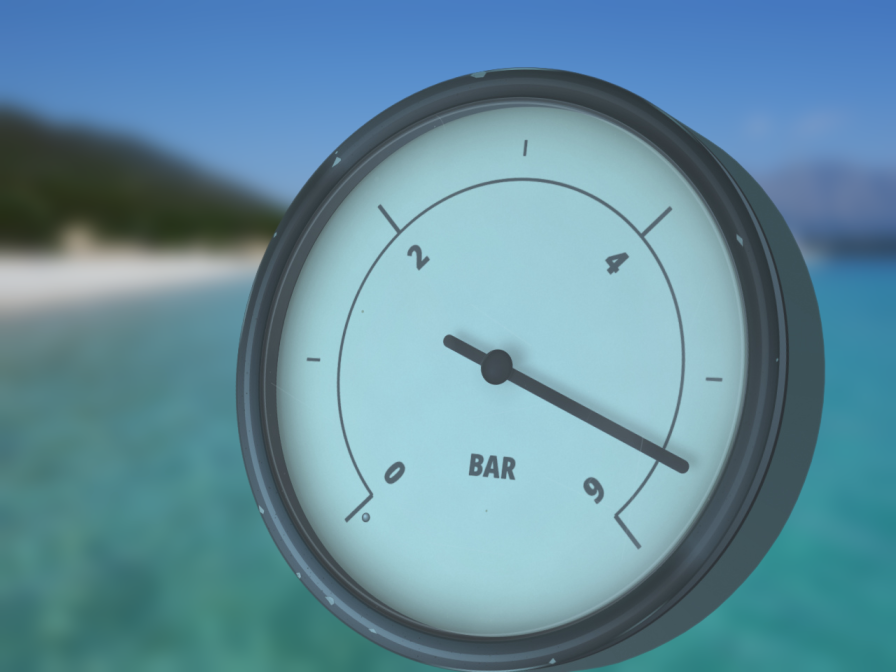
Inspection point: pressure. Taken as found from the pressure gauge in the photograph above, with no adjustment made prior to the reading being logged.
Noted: 5.5 bar
